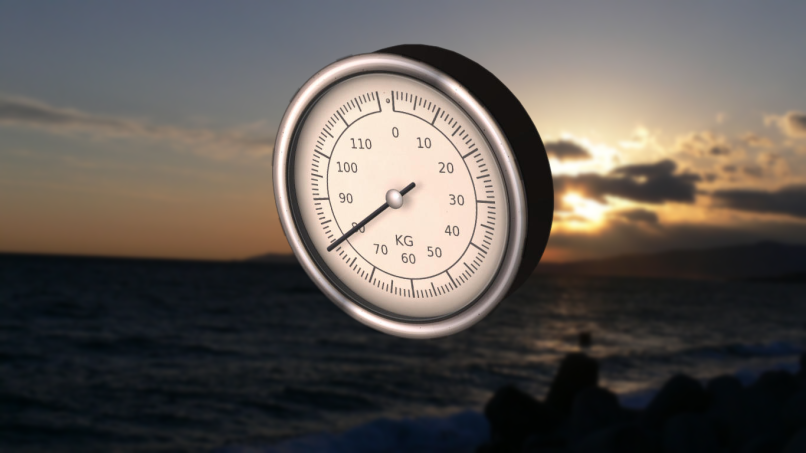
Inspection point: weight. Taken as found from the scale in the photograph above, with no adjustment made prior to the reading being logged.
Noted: 80 kg
